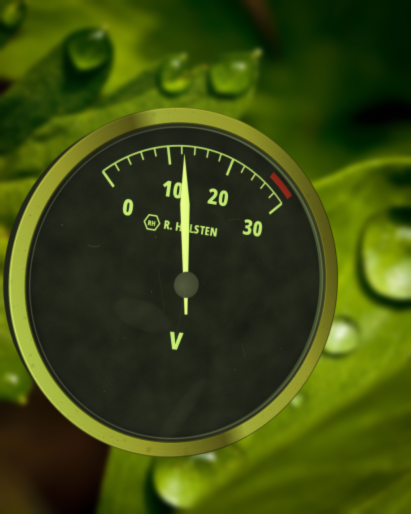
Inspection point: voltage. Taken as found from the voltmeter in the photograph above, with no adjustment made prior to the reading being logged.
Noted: 12 V
